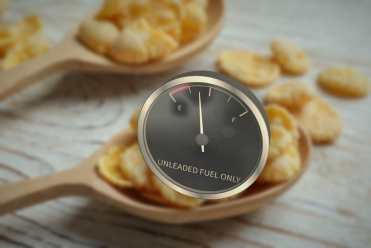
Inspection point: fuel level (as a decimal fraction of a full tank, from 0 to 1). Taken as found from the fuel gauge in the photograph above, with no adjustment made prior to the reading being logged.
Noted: 0.375
